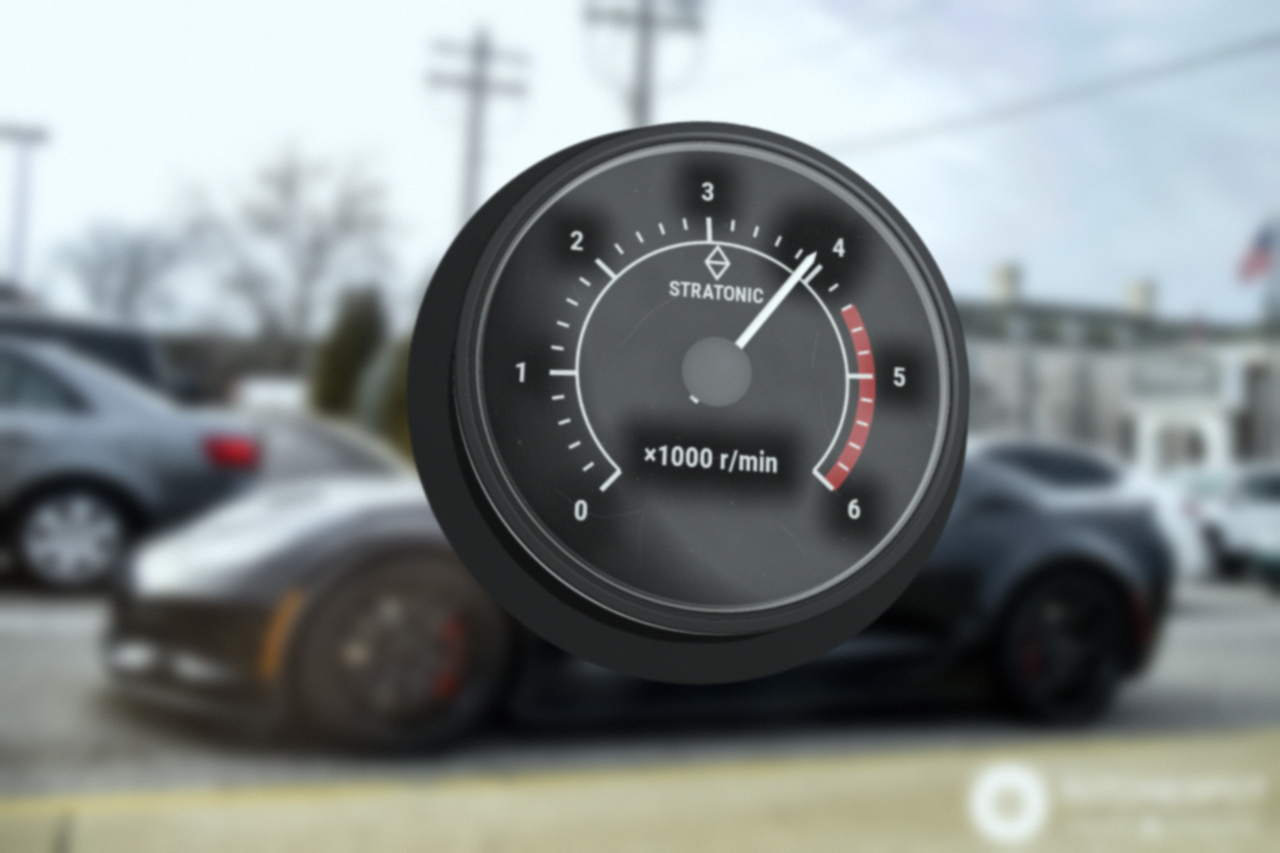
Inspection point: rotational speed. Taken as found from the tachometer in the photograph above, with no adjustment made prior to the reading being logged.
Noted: 3900 rpm
